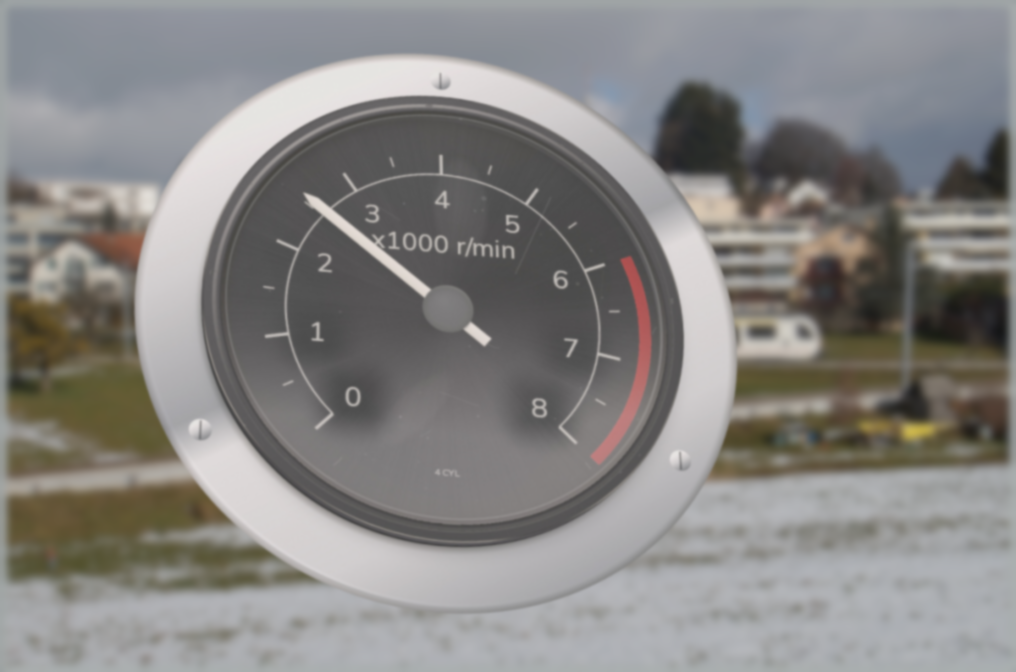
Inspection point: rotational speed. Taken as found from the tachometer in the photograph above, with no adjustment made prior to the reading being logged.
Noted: 2500 rpm
